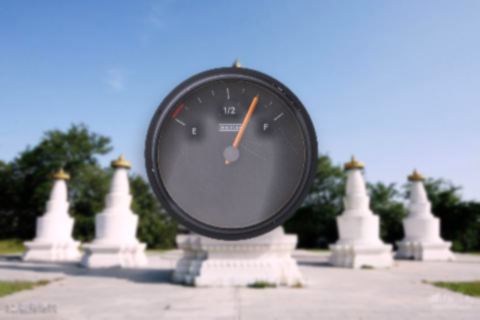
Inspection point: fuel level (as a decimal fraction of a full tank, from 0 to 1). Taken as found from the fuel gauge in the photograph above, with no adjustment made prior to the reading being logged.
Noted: 0.75
